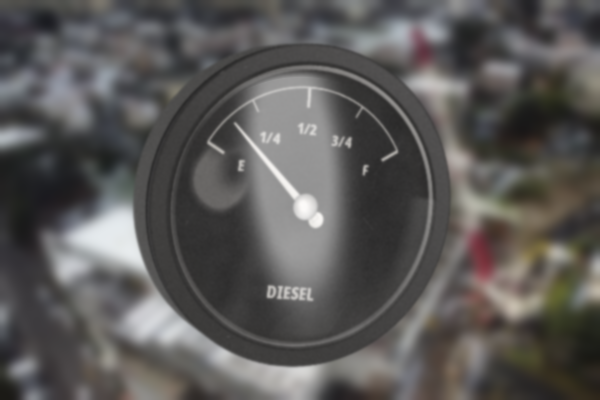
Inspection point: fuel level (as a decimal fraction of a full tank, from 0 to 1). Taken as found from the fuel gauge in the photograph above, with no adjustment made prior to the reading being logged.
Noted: 0.125
